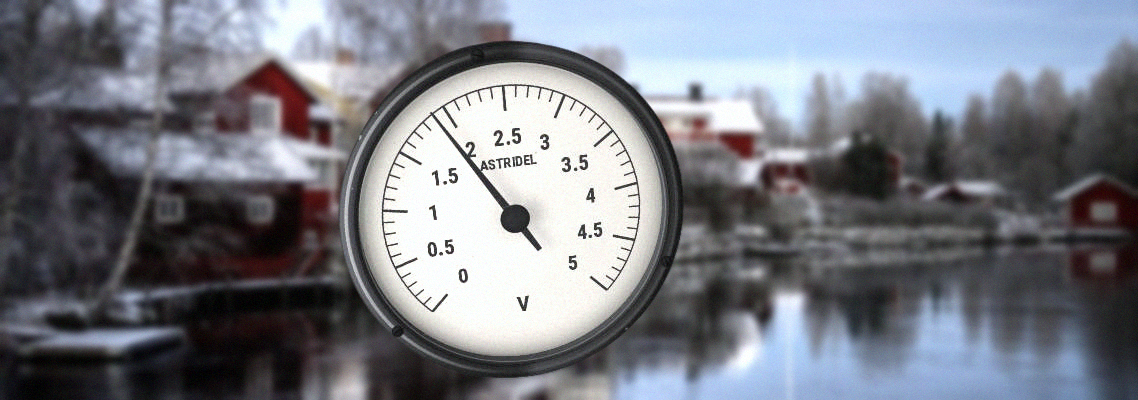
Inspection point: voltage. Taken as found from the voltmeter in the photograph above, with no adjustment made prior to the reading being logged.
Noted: 1.9 V
